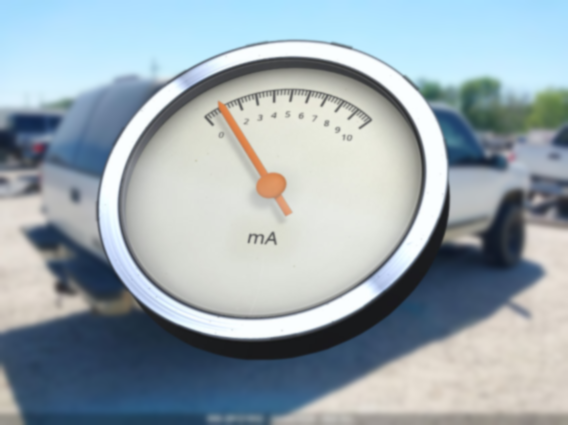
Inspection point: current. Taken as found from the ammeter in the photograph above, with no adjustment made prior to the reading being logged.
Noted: 1 mA
